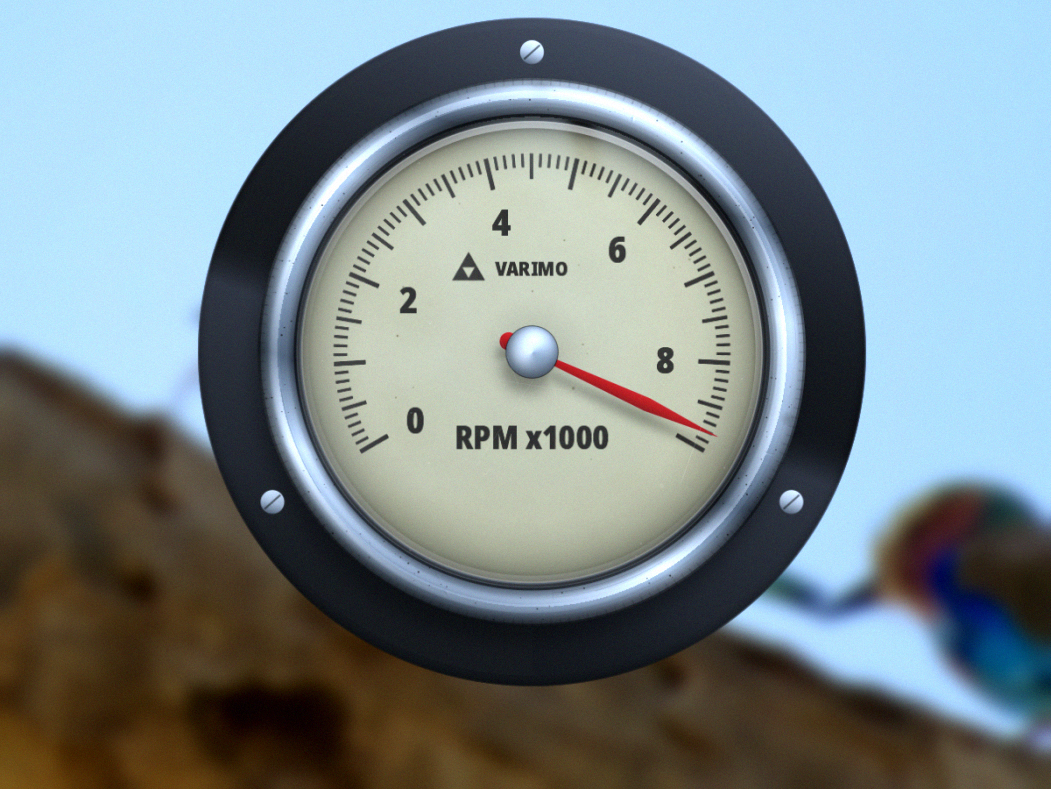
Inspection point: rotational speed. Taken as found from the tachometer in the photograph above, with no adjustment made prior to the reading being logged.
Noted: 8800 rpm
